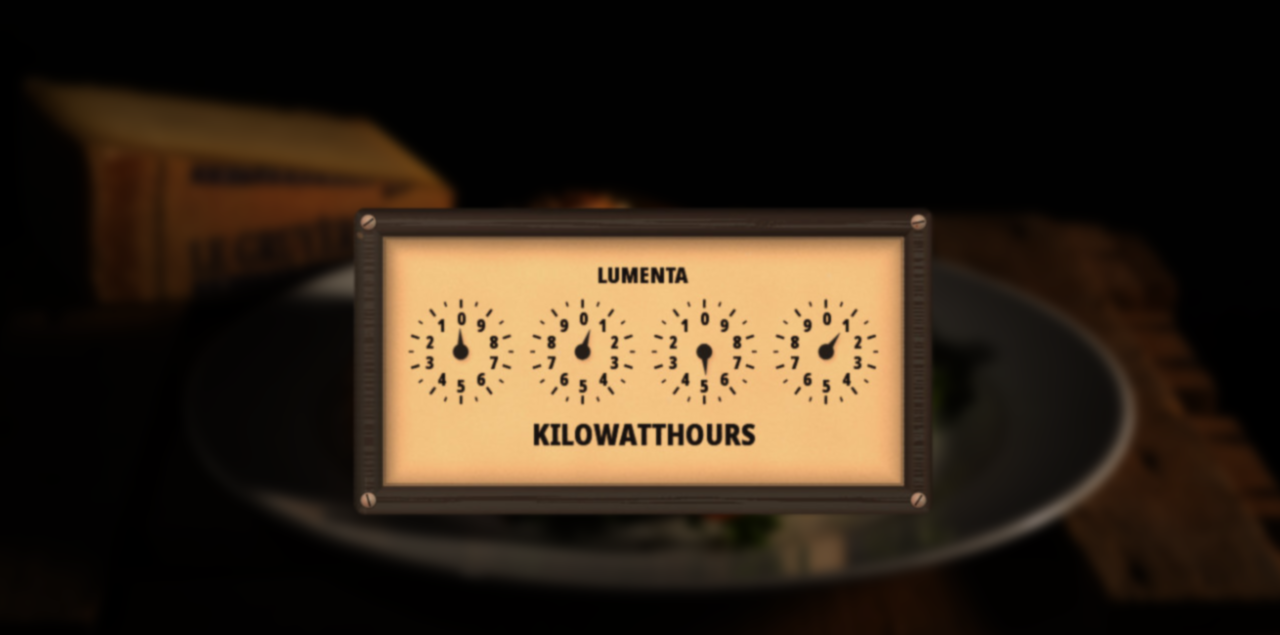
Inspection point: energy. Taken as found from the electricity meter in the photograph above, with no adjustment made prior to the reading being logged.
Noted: 51 kWh
